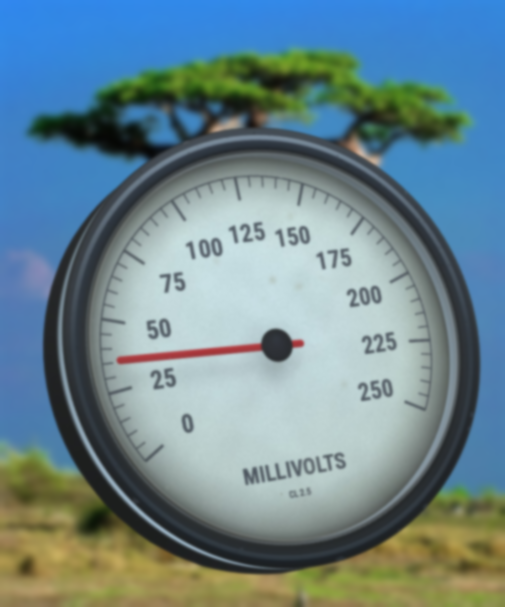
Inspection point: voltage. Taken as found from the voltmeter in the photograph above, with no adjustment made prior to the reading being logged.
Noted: 35 mV
